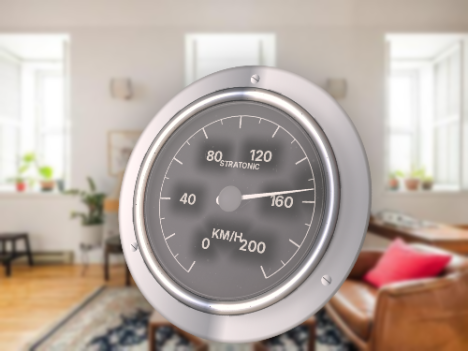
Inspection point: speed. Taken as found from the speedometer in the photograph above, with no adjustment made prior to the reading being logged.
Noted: 155 km/h
